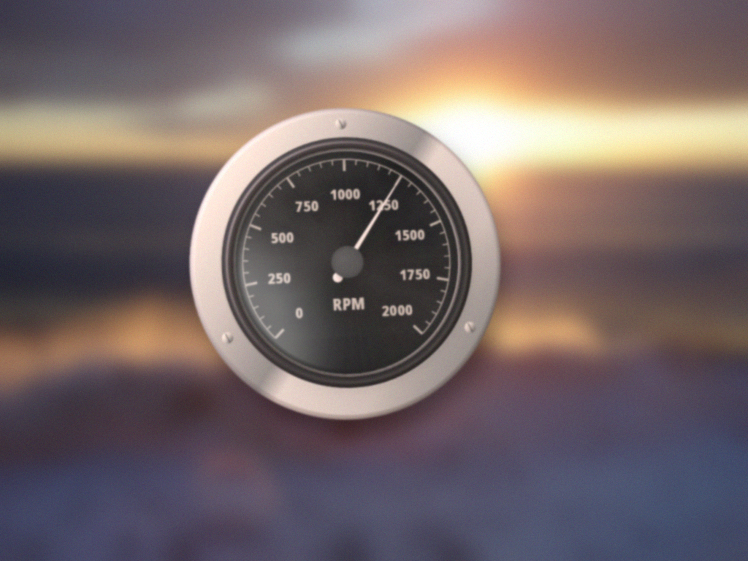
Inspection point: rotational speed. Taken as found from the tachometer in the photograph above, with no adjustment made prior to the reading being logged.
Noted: 1250 rpm
